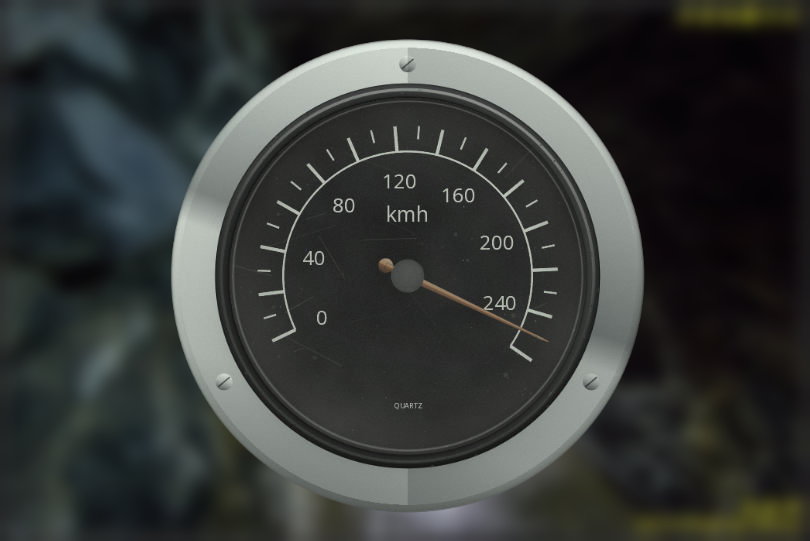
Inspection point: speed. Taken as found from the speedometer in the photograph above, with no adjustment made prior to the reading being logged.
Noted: 250 km/h
